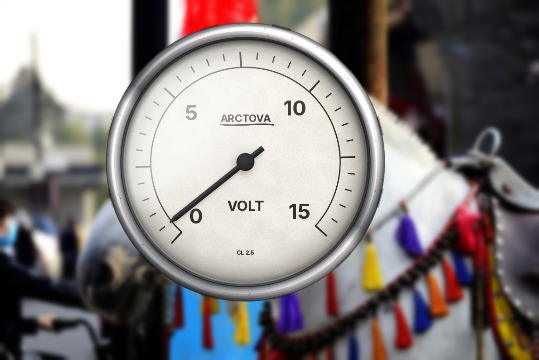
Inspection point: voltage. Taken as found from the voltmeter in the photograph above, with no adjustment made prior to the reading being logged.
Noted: 0.5 V
